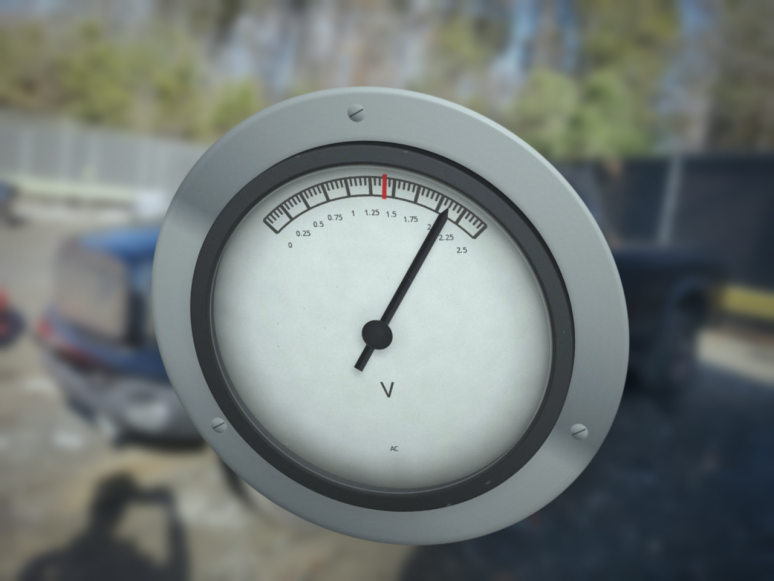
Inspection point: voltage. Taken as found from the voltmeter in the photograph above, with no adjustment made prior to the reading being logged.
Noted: 2.1 V
